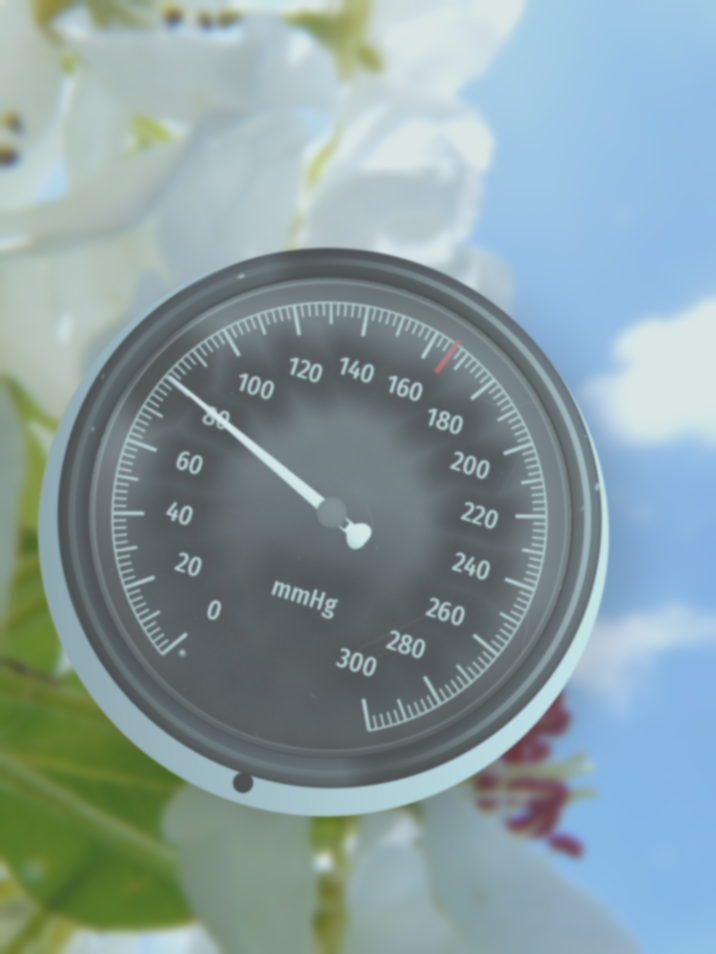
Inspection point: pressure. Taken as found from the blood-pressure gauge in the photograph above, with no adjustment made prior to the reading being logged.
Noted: 80 mmHg
